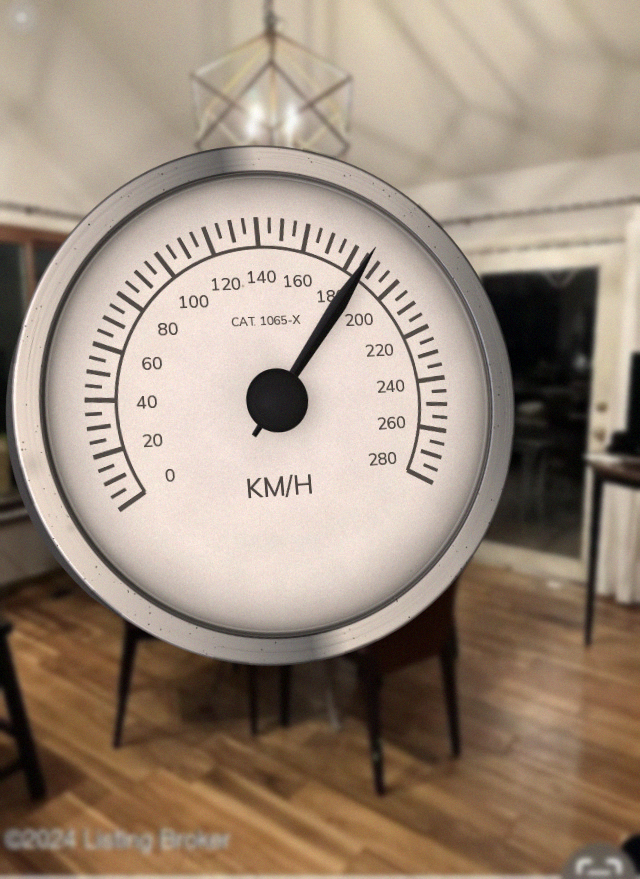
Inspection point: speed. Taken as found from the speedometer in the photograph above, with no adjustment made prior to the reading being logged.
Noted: 185 km/h
